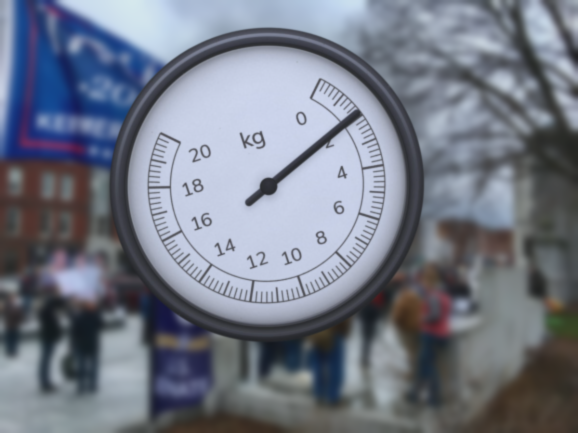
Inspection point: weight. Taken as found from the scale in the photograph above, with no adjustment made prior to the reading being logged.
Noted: 1.8 kg
